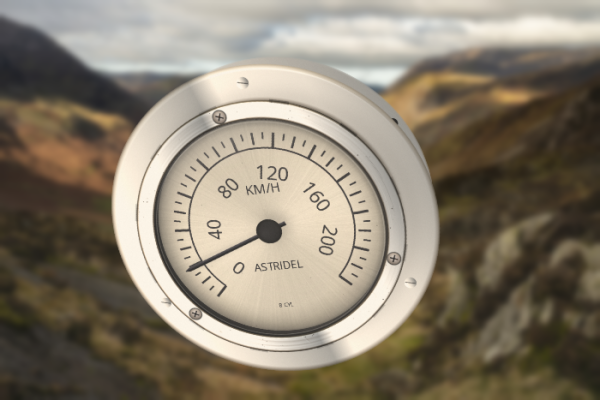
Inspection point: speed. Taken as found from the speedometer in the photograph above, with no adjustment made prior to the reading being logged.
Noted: 20 km/h
